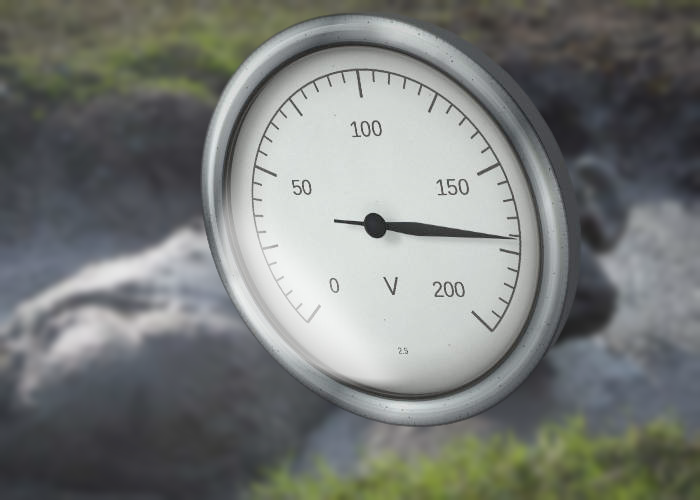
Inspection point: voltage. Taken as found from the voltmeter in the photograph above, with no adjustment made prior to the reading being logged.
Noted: 170 V
